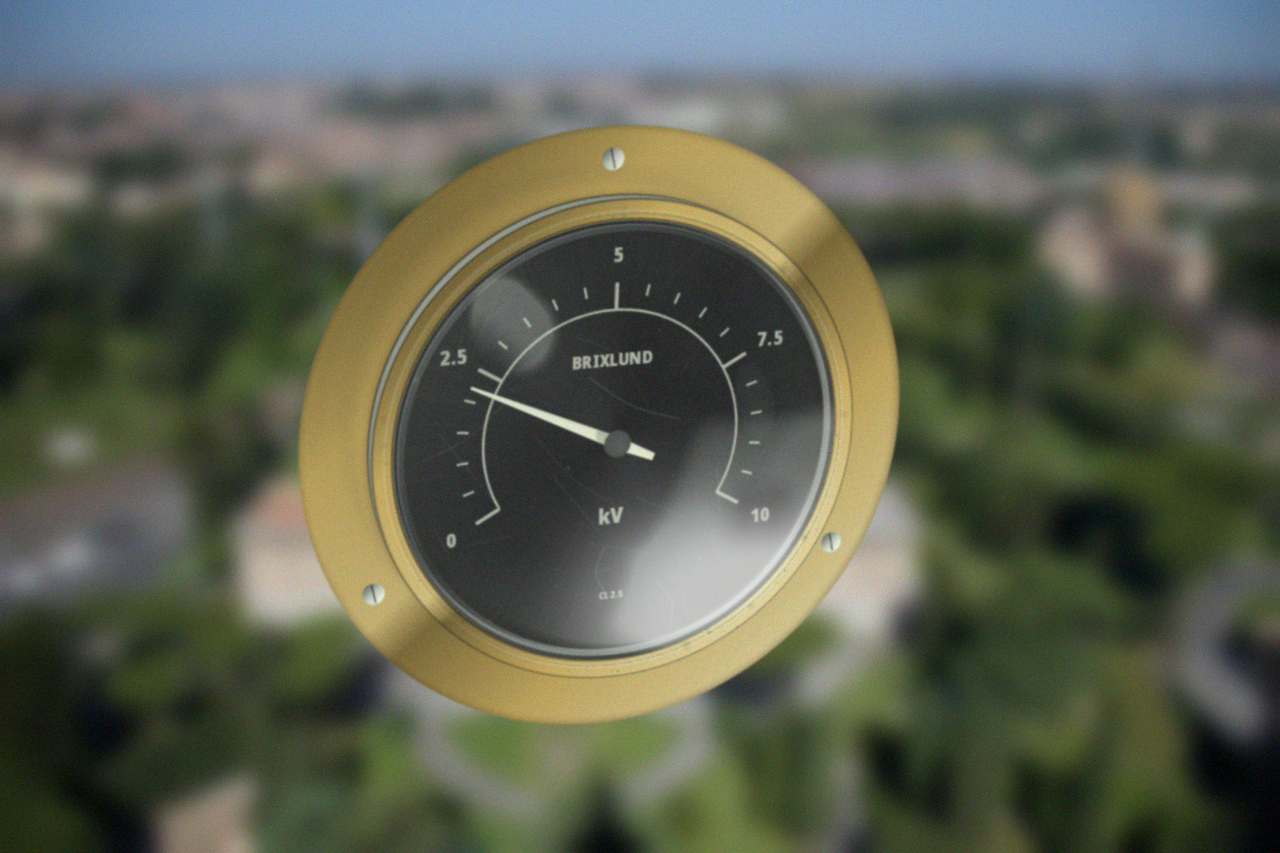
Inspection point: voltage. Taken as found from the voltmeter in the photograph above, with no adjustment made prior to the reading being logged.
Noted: 2.25 kV
